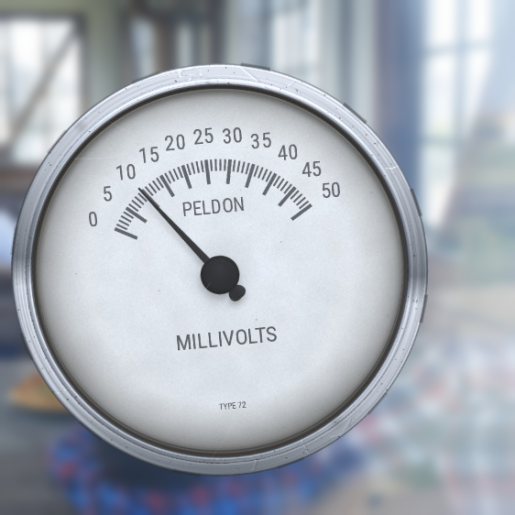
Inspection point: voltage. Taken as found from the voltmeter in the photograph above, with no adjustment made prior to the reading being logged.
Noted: 10 mV
